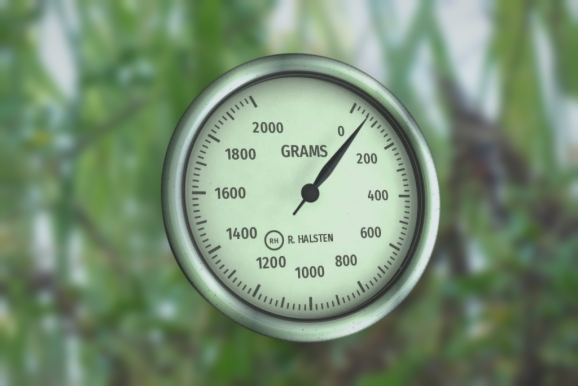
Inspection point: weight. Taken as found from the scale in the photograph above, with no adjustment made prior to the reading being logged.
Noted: 60 g
